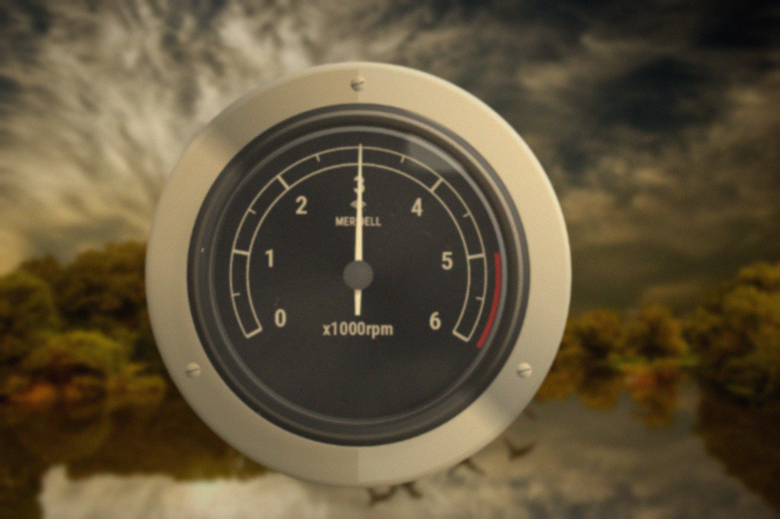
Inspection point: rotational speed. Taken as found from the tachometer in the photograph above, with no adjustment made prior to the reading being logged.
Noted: 3000 rpm
